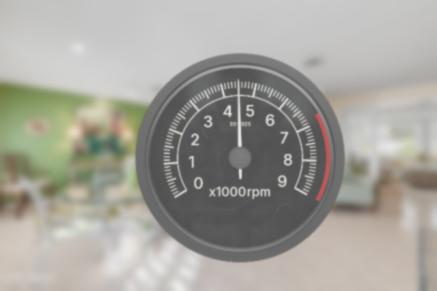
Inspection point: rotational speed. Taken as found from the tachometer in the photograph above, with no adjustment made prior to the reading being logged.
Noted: 4500 rpm
